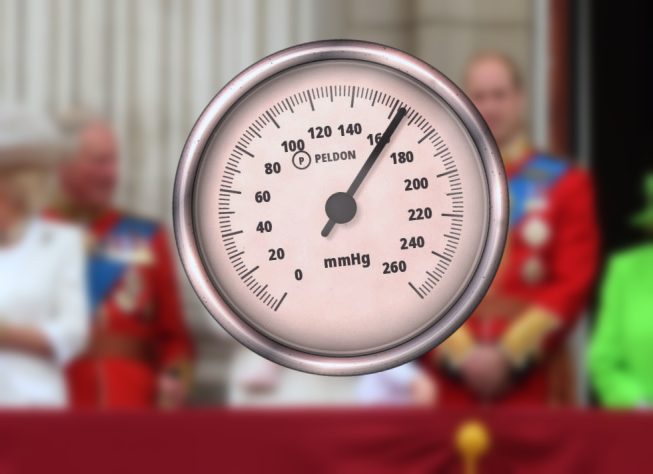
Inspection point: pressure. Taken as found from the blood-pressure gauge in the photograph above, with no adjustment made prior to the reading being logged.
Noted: 164 mmHg
